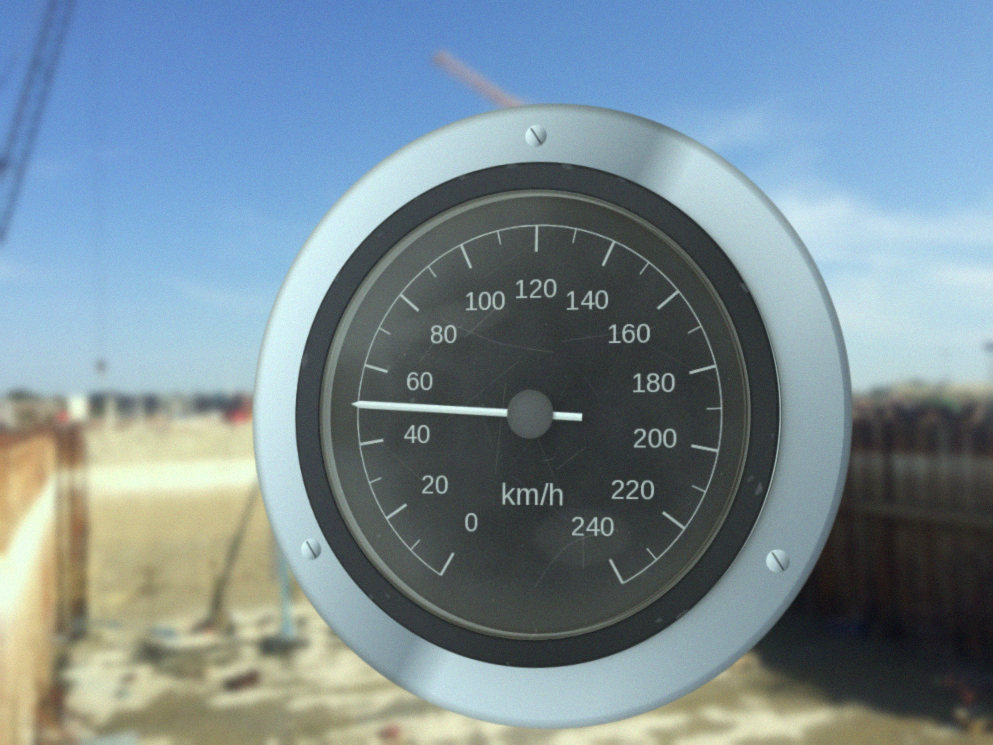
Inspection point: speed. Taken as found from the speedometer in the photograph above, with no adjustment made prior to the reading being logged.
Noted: 50 km/h
